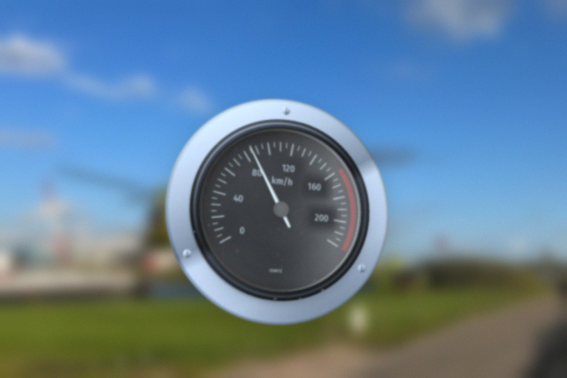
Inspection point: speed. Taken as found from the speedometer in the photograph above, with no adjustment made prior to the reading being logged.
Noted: 85 km/h
